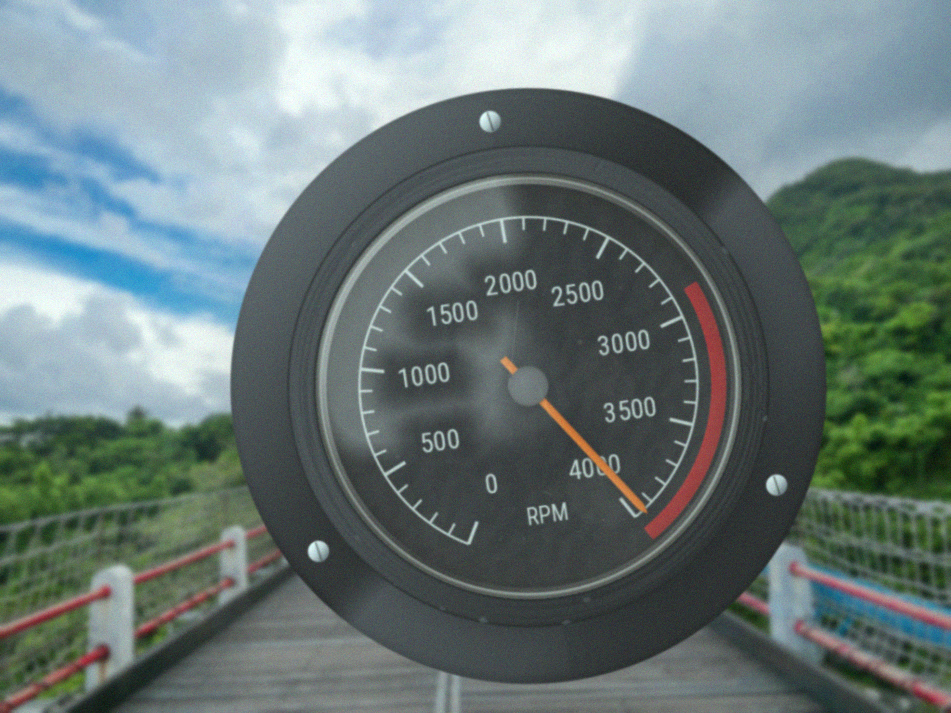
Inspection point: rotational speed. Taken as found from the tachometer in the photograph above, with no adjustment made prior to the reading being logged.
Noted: 3950 rpm
